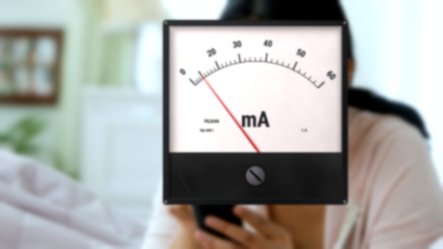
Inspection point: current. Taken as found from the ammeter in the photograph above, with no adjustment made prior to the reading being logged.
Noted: 10 mA
